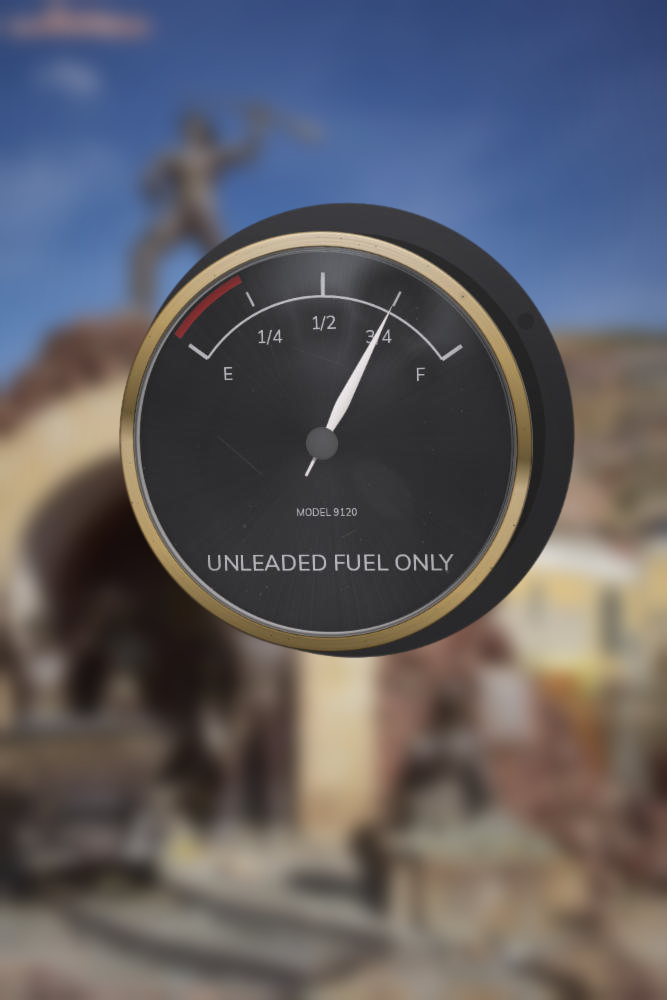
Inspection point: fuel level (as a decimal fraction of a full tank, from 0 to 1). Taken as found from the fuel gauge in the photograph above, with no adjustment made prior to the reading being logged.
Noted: 0.75
